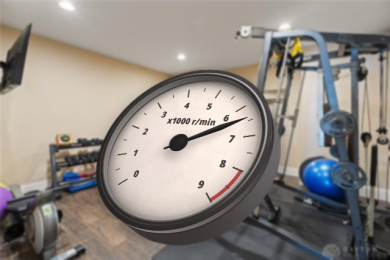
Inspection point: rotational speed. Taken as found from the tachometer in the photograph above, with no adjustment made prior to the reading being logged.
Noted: 6500 rpm
